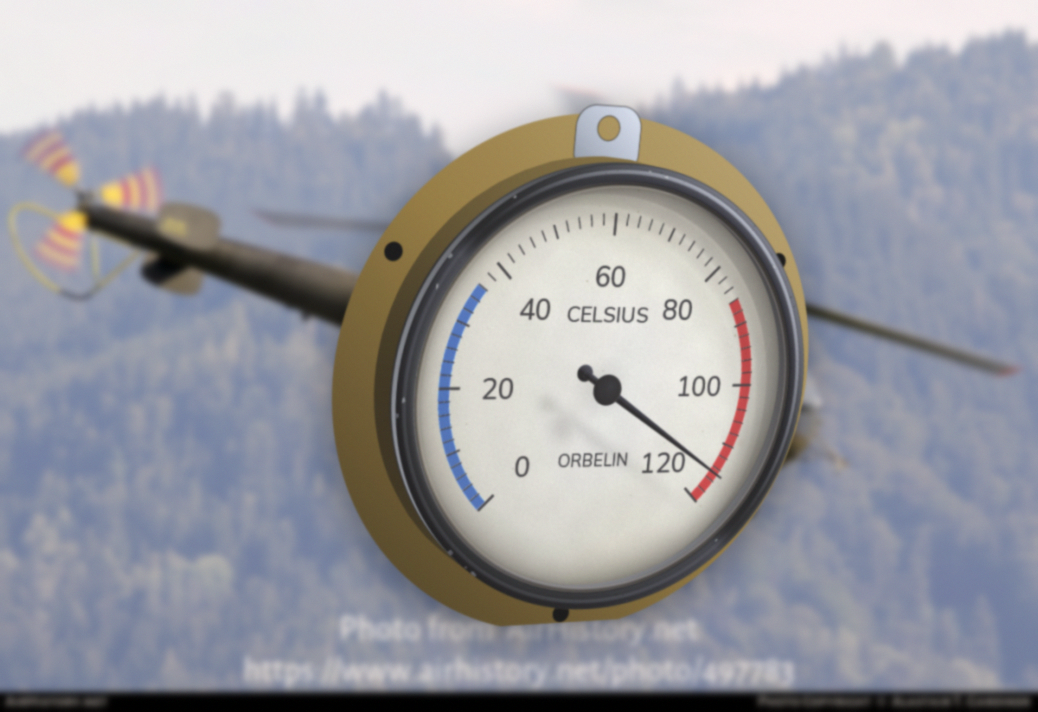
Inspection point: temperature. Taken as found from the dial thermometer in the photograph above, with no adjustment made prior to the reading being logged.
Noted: 115 °C
